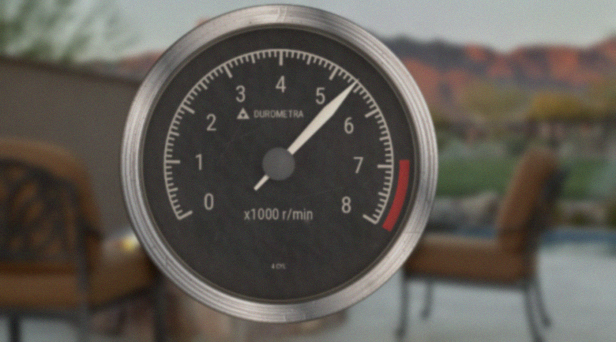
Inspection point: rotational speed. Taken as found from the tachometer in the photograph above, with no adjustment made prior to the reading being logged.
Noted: 5400 rpm
